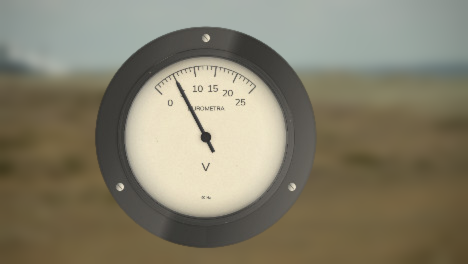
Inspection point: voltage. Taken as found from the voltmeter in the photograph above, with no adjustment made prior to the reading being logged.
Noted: 5 V
